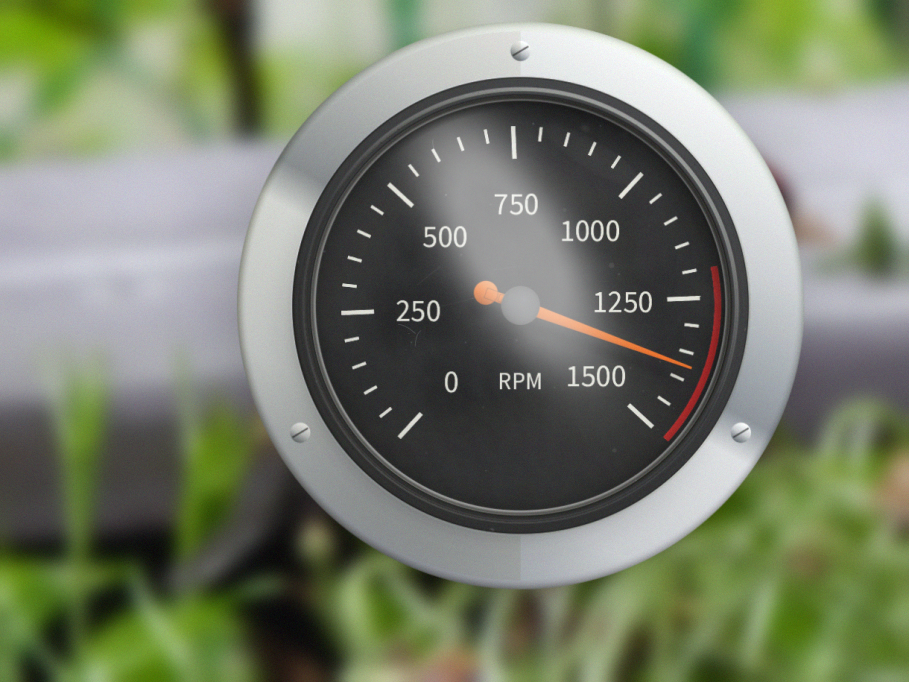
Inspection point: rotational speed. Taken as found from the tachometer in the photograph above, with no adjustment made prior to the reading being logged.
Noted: 1375 rpm
